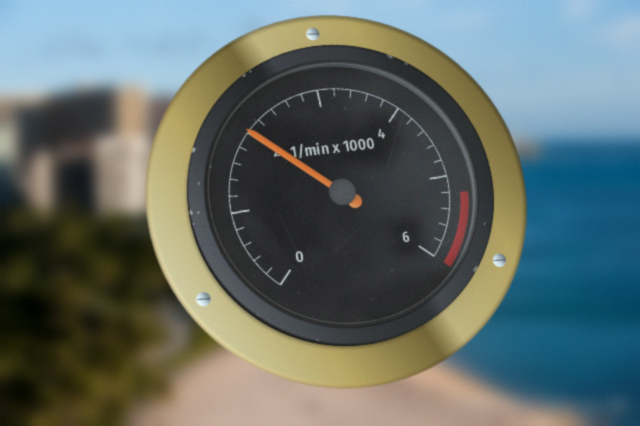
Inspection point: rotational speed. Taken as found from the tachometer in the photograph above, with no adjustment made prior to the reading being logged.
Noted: 2000 rpm
